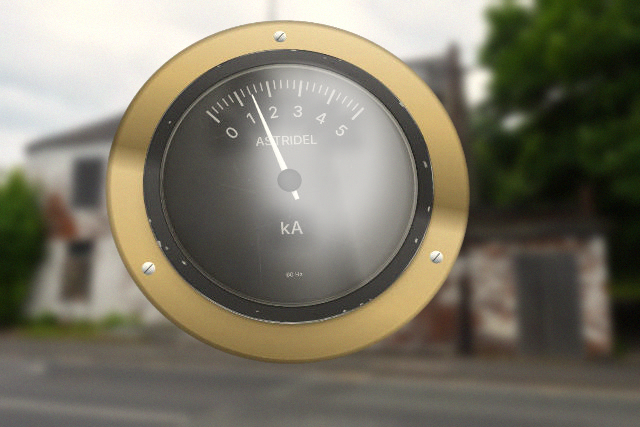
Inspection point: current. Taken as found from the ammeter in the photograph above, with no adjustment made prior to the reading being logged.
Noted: 1.4 kA
